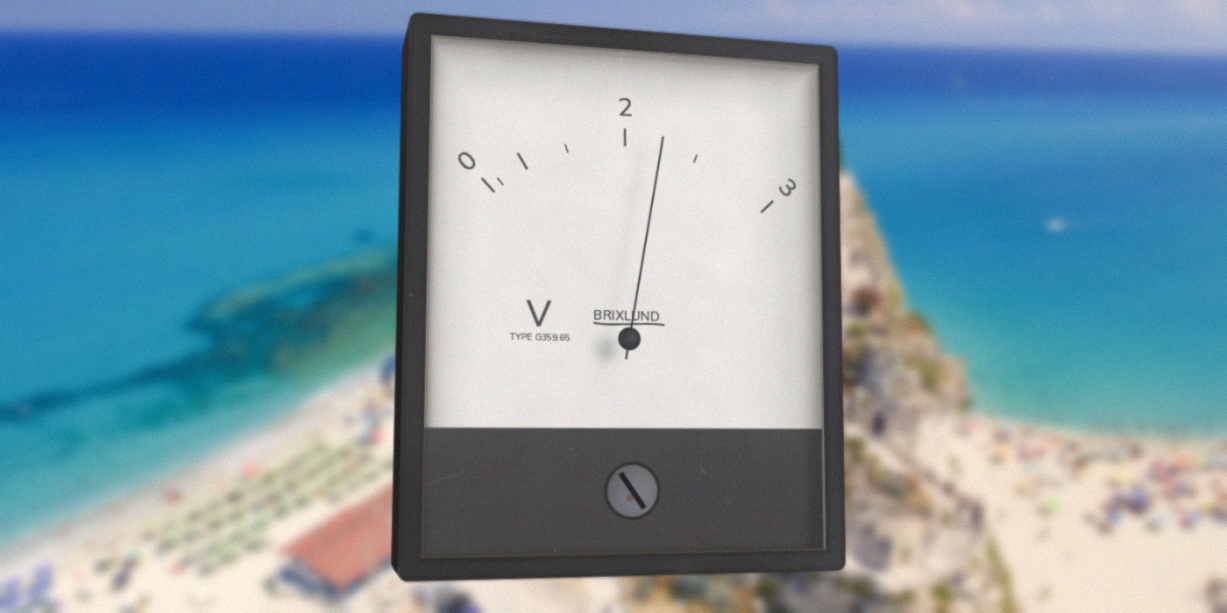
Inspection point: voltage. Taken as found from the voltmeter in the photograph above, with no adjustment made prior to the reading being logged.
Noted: 2.25 V
